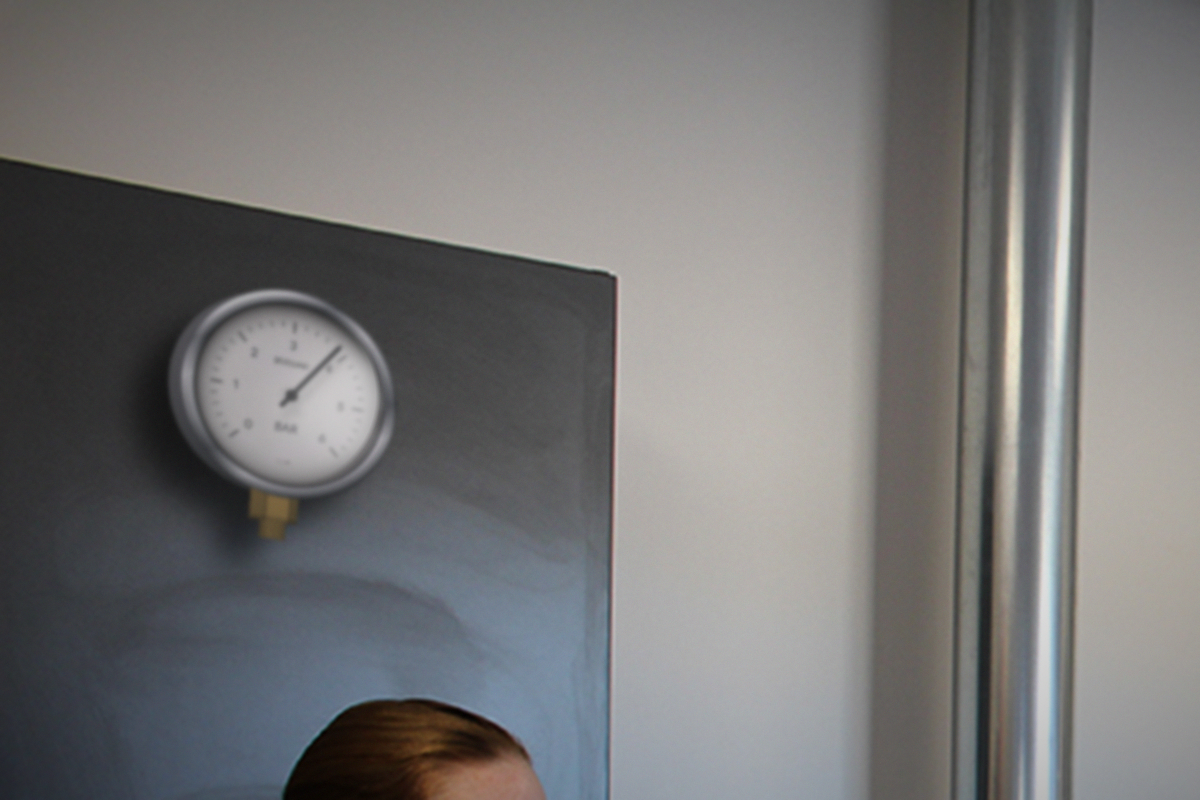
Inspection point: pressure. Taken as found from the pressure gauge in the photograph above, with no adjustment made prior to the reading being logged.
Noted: 3.8 bar
